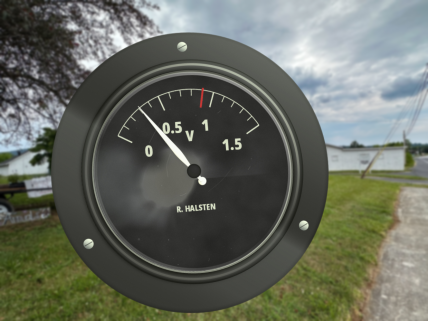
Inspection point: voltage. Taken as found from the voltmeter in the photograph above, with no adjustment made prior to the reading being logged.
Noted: 0.3 V
